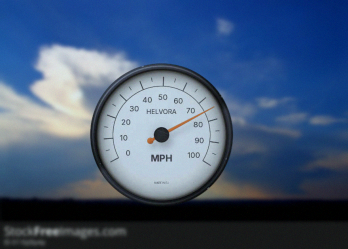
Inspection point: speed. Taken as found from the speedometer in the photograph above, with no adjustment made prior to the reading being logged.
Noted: 75 mph
